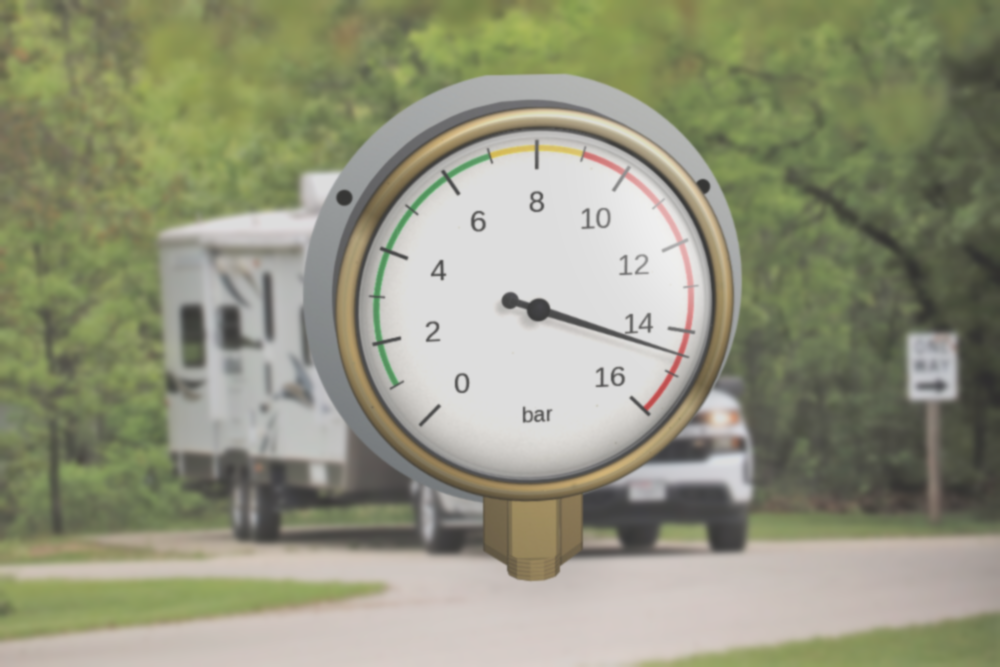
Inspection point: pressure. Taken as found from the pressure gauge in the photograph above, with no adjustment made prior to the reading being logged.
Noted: 14.5 bar
